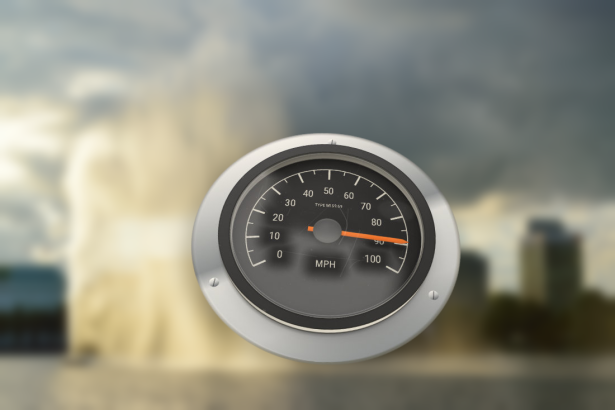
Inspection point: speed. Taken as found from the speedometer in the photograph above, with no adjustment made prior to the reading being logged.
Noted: 90 mph
